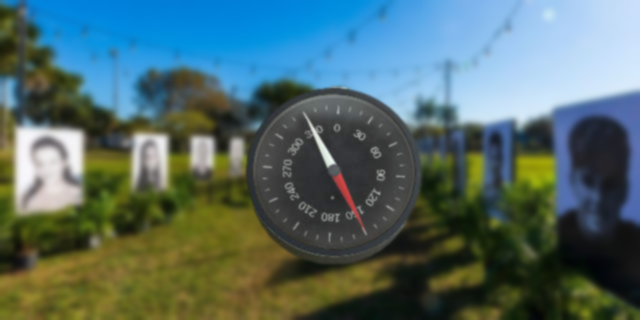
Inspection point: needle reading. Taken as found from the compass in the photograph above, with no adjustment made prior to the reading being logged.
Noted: 150 °
